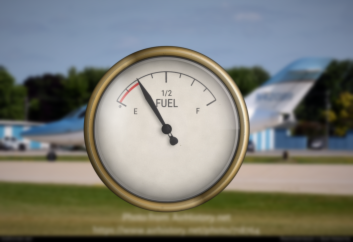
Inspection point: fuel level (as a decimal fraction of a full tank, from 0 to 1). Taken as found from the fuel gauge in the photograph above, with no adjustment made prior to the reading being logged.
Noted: 0.25
